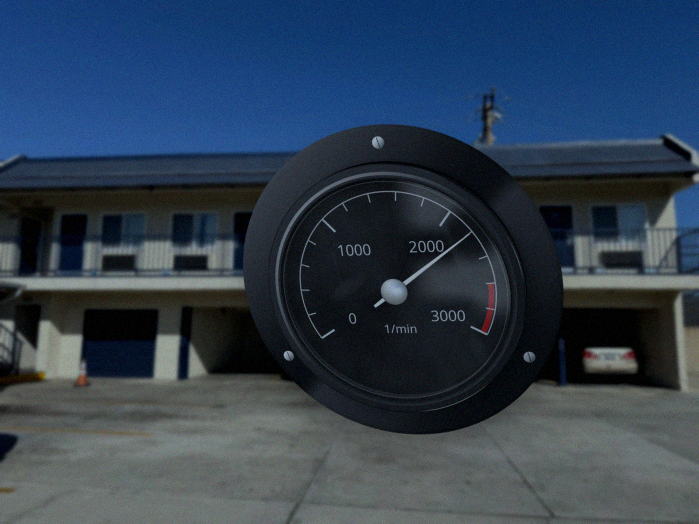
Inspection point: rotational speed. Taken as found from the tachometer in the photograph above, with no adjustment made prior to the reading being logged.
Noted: 2200 rpm
